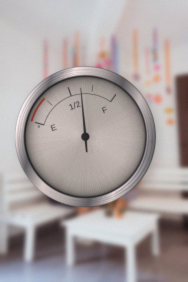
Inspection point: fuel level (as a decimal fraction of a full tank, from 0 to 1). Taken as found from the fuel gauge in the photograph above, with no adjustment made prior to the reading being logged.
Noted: 0.625
